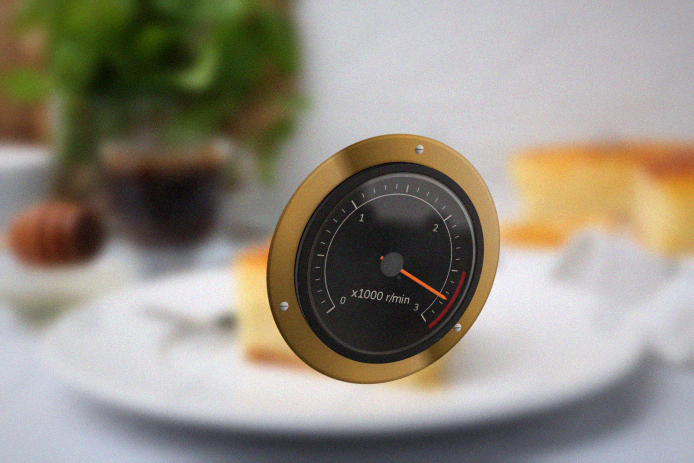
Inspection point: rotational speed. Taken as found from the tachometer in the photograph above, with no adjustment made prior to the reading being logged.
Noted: 2750 rpm
